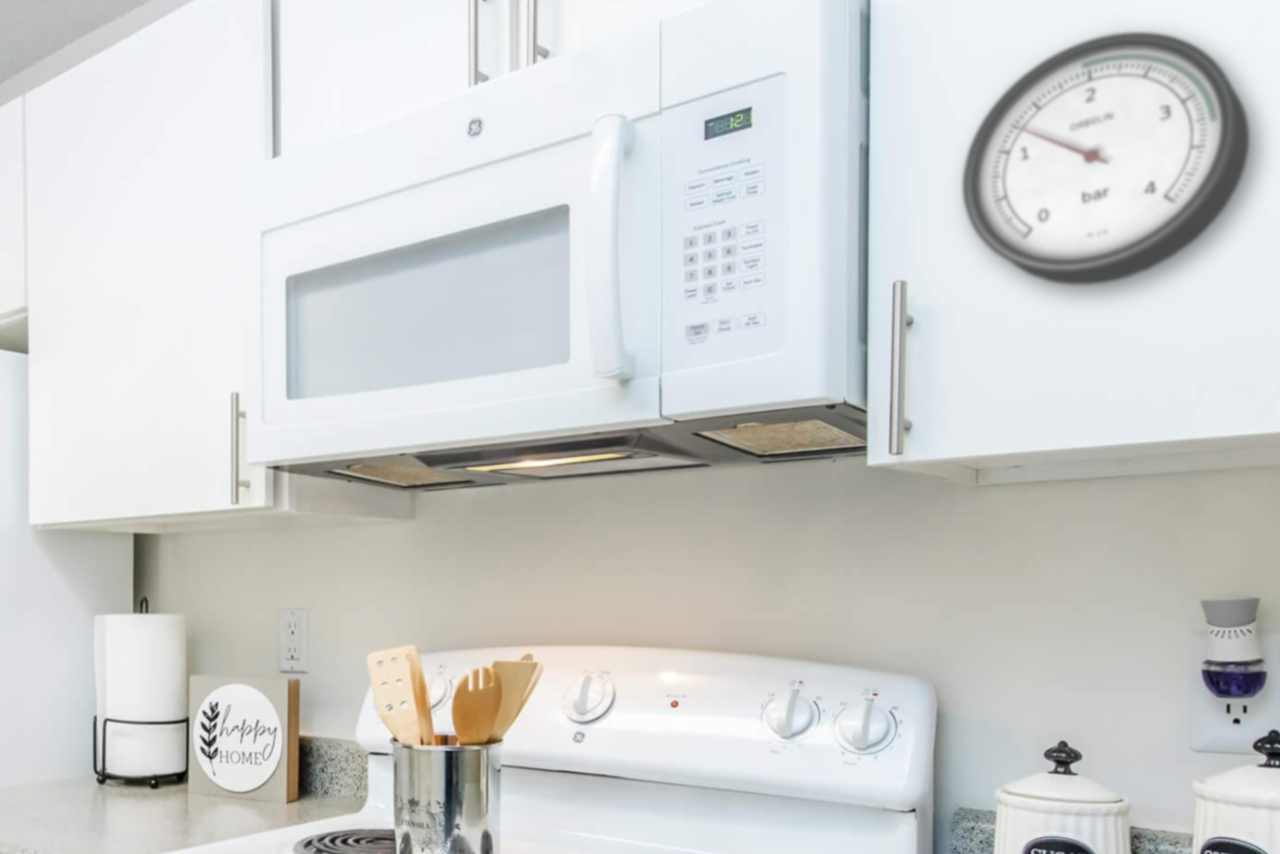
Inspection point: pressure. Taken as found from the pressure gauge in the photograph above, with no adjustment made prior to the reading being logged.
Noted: 1.25 bar
